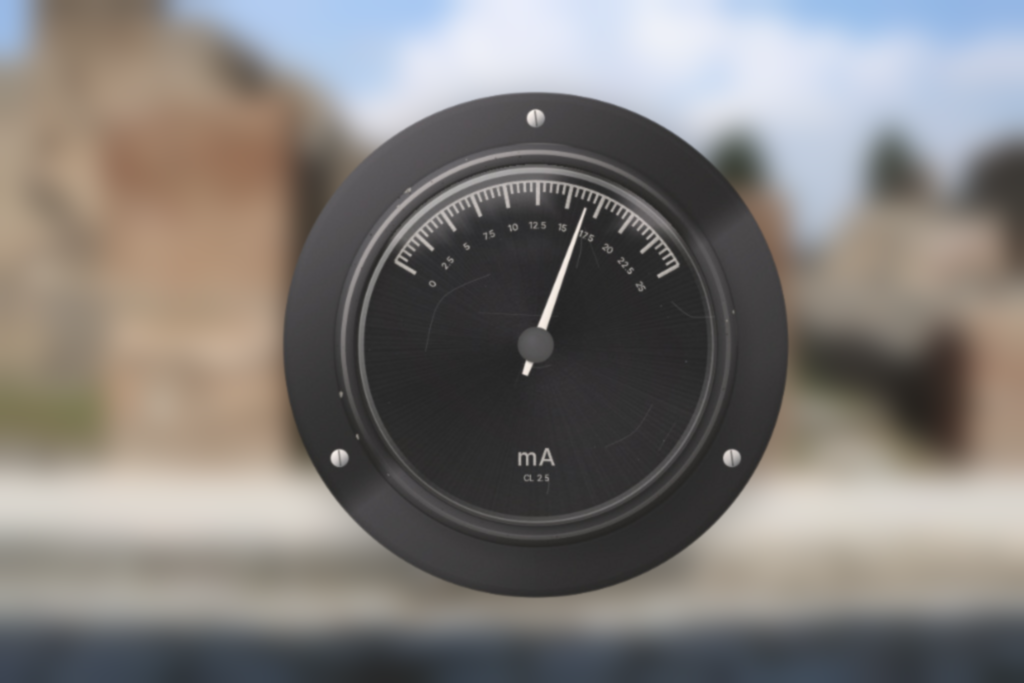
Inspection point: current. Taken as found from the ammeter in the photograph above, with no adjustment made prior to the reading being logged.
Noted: 16.5 mA
